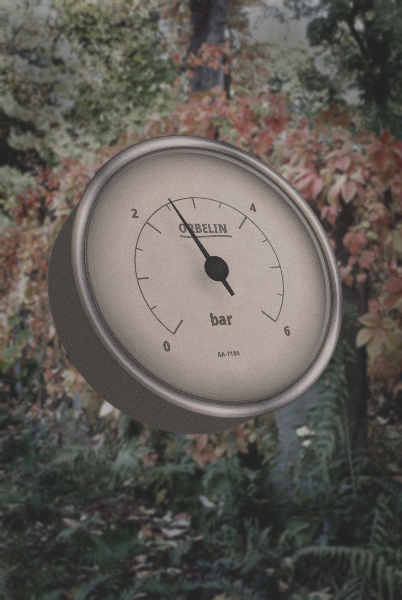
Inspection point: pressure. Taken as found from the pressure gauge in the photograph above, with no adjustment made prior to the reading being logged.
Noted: 2.5 bar
